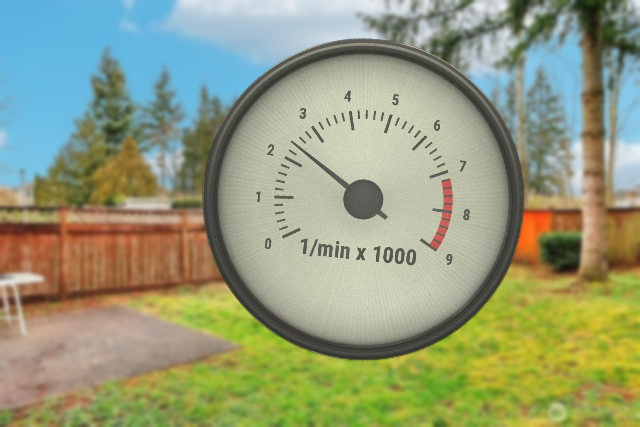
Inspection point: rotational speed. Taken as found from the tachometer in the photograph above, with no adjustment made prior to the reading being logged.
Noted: 2400 rpm
